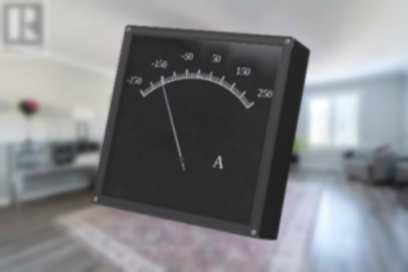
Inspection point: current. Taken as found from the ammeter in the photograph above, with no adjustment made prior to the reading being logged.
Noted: -150 A
